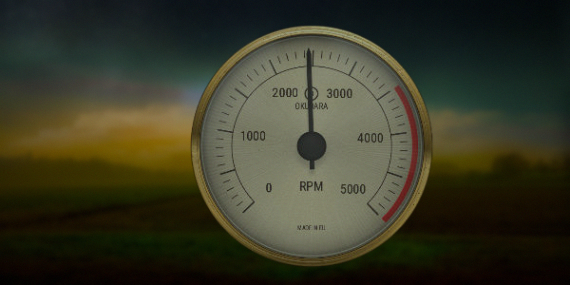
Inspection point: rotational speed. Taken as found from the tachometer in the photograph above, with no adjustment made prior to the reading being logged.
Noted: 2450 rpm
